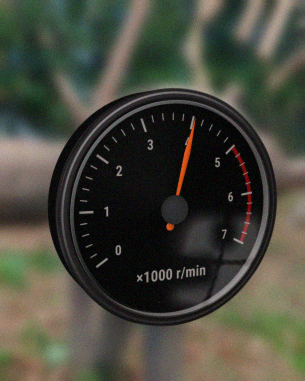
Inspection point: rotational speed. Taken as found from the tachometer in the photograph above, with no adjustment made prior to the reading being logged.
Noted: 4000 rpm
